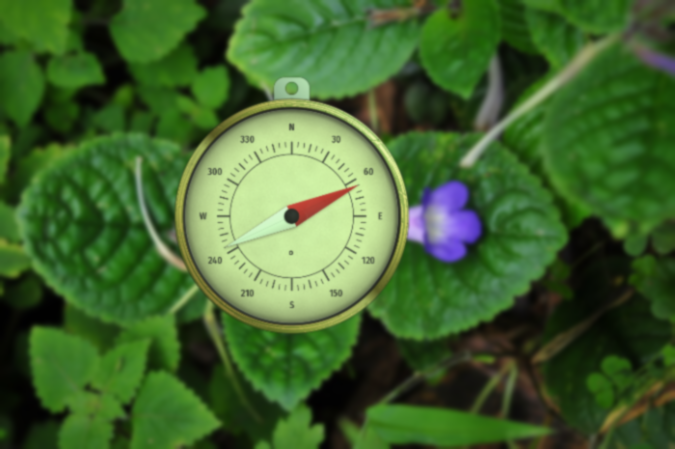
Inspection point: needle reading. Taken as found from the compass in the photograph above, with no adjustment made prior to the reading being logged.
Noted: 65 °
